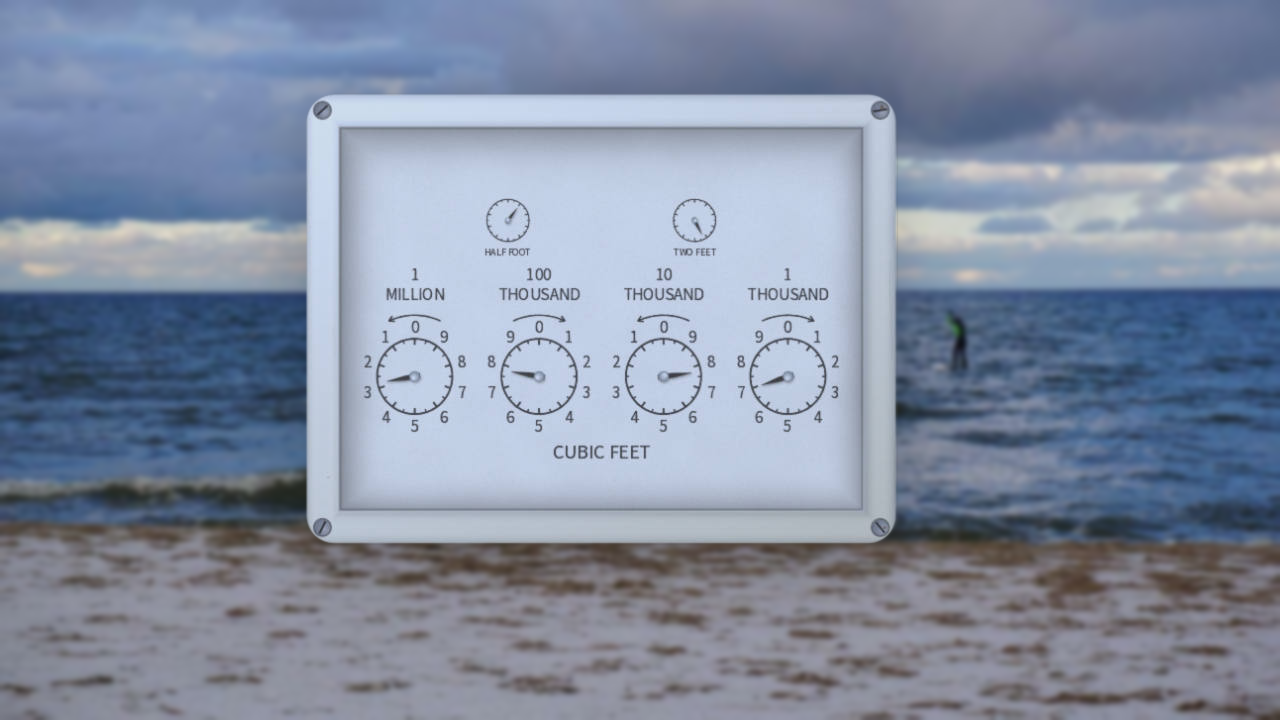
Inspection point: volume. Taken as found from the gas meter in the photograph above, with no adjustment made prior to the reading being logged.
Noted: 277700 ft³
